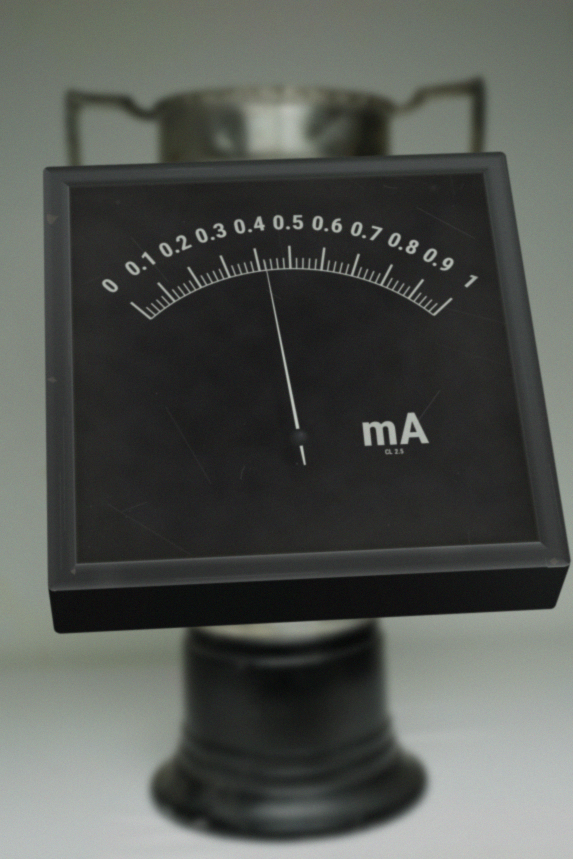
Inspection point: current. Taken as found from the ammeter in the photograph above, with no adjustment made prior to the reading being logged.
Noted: 0.42 mA
